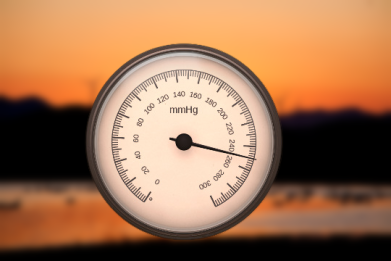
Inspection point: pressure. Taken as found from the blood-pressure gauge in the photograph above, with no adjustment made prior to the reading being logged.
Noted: 250 mmHg
